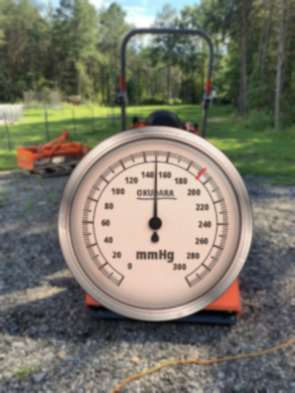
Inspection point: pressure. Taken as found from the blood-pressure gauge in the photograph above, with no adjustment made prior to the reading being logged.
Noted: 150 mmHg
